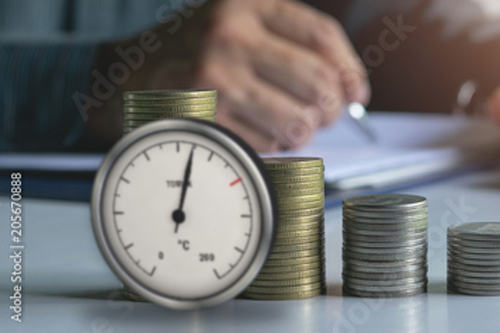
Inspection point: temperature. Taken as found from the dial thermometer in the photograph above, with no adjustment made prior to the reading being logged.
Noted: 110 °C
